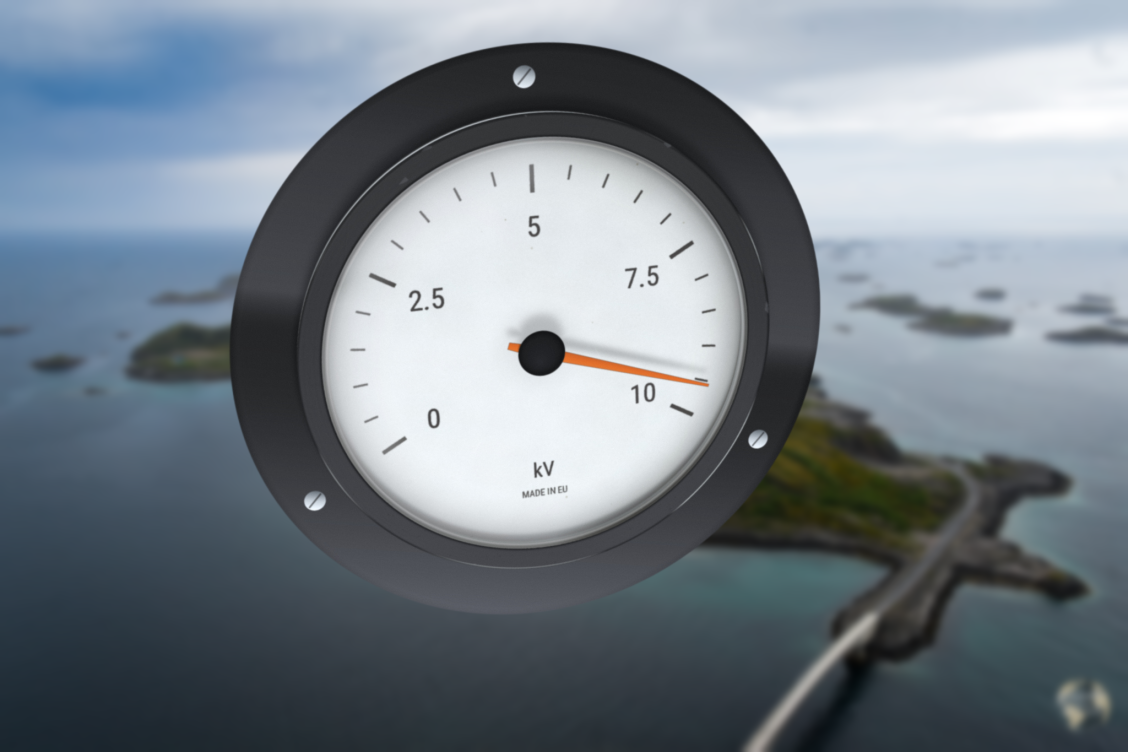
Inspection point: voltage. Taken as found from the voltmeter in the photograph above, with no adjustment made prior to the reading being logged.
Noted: 9.5 kV
